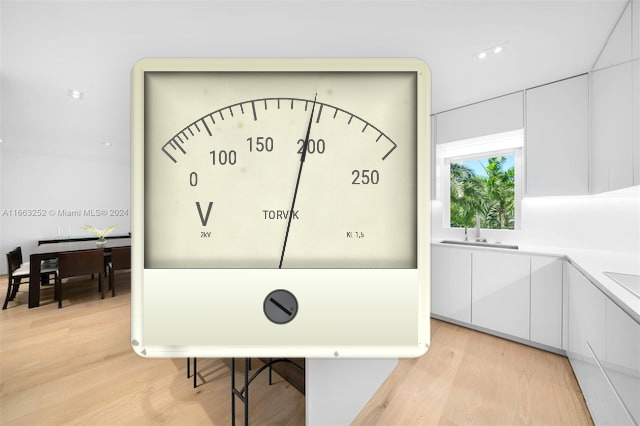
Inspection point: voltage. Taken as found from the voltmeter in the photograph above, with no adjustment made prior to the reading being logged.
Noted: 195 V
